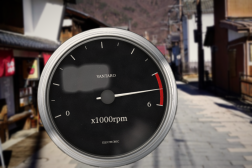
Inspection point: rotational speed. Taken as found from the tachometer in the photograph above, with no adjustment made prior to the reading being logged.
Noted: 5500 rpm
